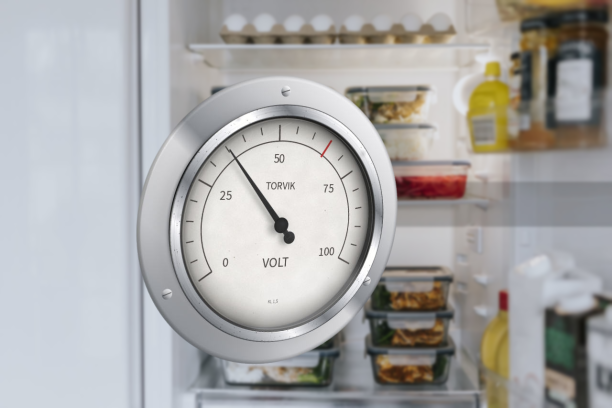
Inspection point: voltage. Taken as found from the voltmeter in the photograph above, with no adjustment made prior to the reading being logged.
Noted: 35 V
